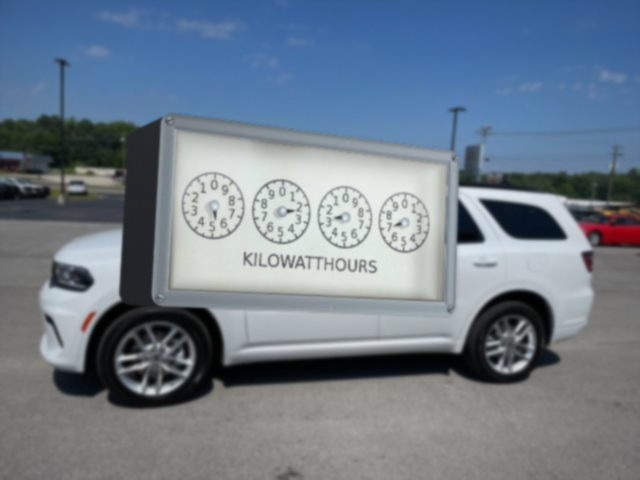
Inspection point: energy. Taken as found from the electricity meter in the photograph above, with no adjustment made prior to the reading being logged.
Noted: 5227 kWh
